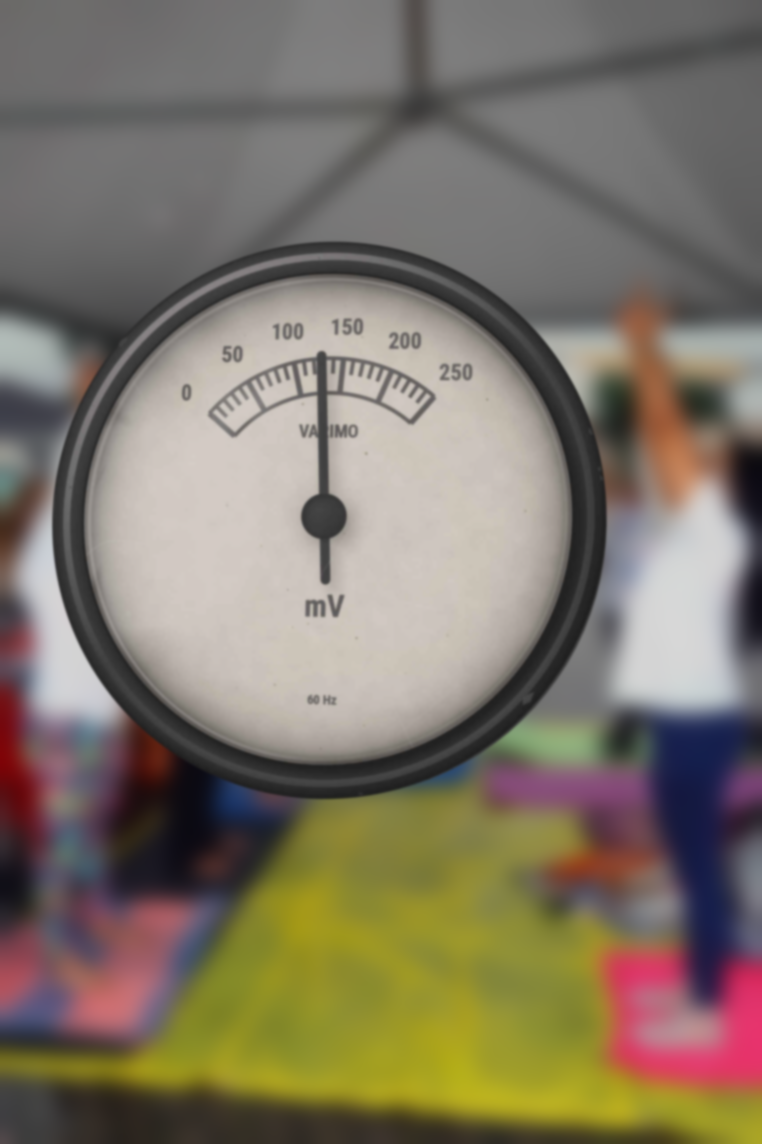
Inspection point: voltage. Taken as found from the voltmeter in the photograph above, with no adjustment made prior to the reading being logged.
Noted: 130 mV
